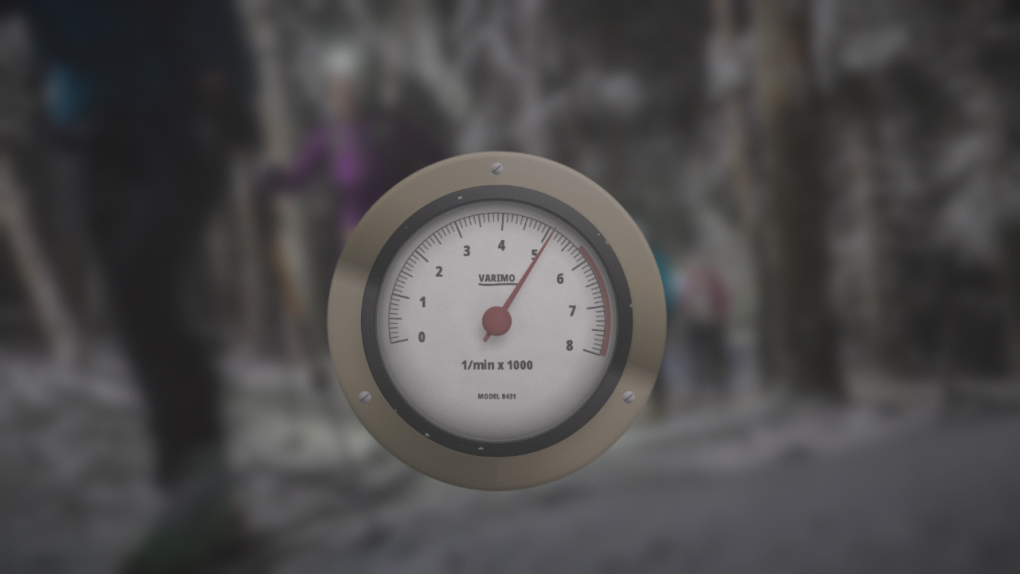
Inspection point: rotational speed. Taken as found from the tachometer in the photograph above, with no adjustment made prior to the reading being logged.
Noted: 5100 rpm
